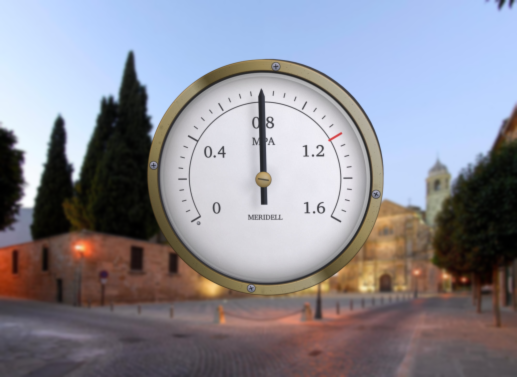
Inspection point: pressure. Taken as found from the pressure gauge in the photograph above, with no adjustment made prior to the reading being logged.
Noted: 0.8 MPa
